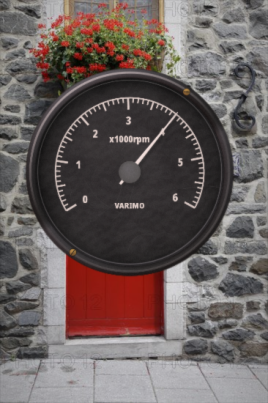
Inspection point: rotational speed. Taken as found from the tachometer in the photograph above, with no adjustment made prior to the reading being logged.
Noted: 4000 rpm
